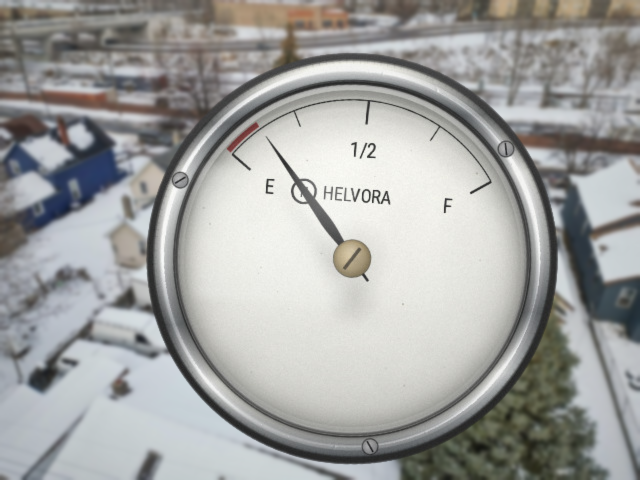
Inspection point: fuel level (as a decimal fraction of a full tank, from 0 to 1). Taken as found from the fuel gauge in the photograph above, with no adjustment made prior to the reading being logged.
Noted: 0.125
